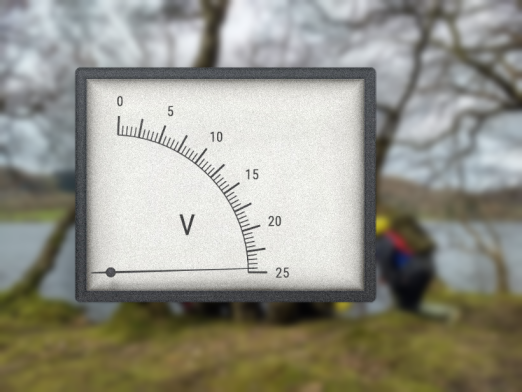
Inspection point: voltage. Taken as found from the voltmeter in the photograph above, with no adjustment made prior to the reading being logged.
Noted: 24.5 V
